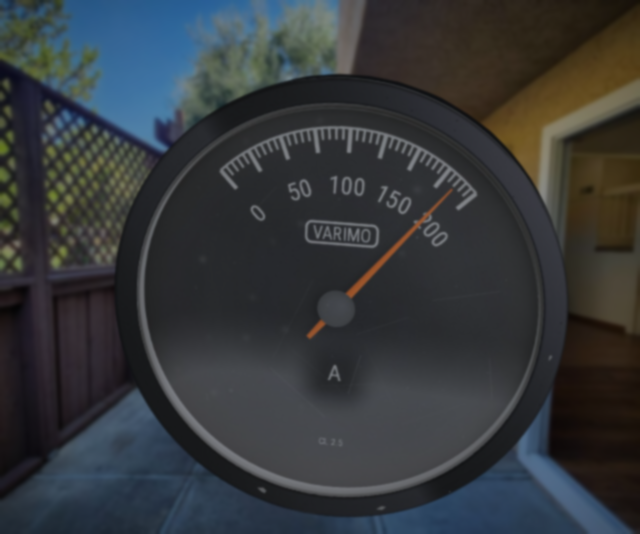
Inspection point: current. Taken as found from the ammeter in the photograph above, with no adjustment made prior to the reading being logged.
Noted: 185 A
